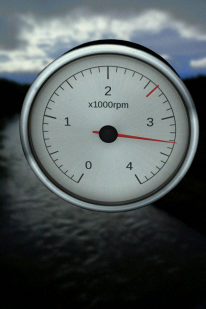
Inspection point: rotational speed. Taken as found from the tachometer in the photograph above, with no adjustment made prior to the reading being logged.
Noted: 3300 rpm
